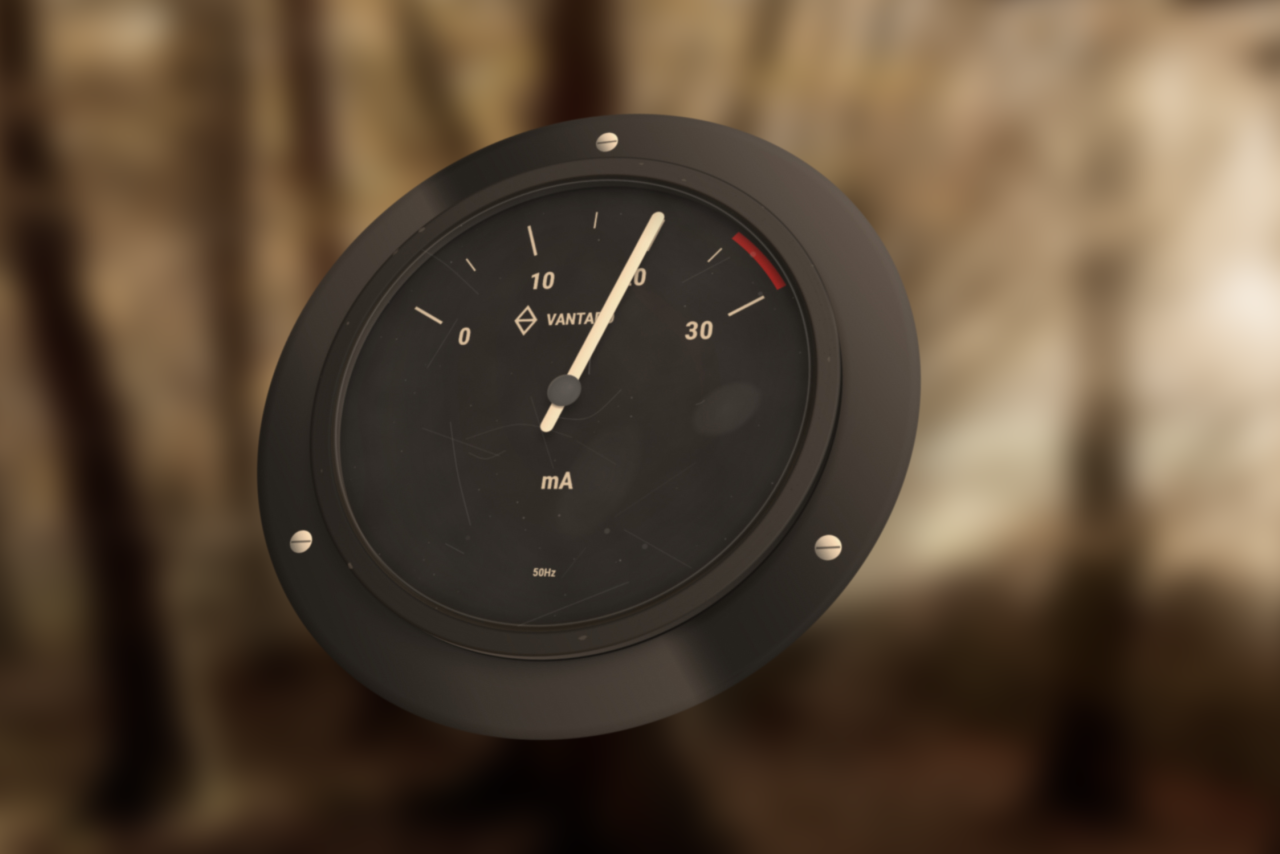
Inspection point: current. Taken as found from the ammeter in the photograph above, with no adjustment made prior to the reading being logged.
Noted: 20 mA
